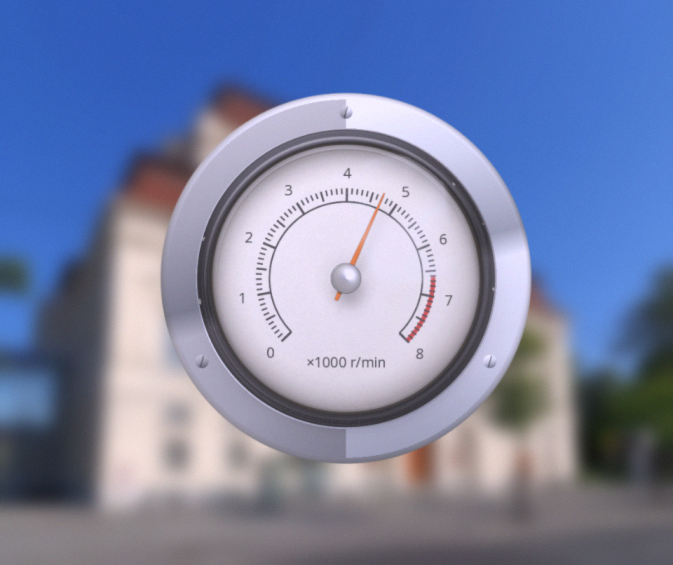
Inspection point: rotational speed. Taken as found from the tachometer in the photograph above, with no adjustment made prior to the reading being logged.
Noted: 4700 rpm
